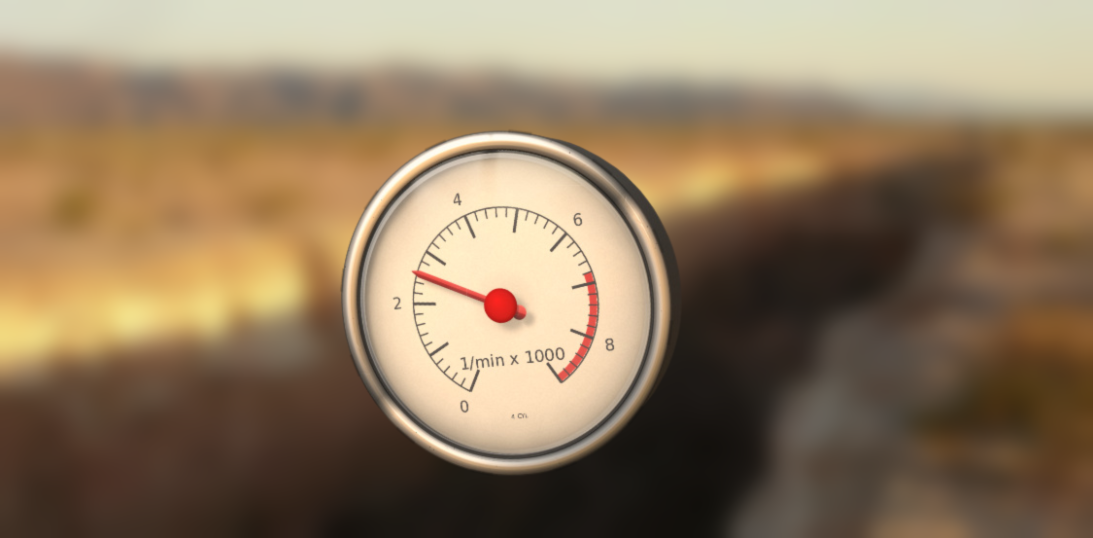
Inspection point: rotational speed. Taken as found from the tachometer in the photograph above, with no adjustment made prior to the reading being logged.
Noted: 2600 rpm
